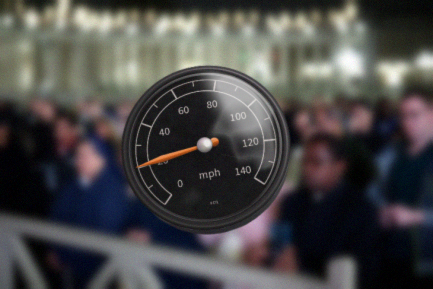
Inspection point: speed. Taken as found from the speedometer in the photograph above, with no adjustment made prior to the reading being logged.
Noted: 20 mph
